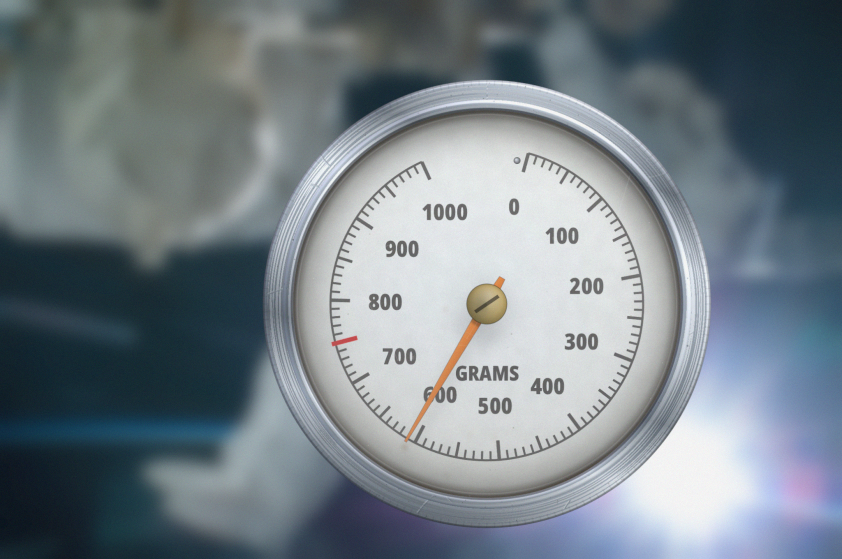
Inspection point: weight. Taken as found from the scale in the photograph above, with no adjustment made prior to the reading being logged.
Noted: 610 g
